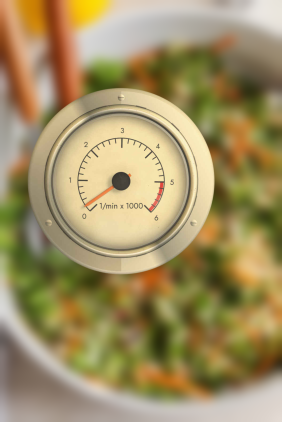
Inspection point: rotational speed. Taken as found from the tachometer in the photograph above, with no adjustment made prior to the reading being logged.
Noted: 200 rpm
